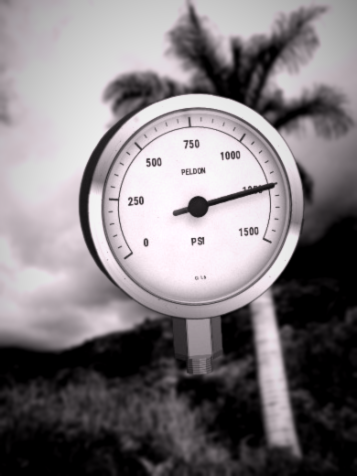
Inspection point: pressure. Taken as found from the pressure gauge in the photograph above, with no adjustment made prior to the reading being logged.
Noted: 1250 psi
